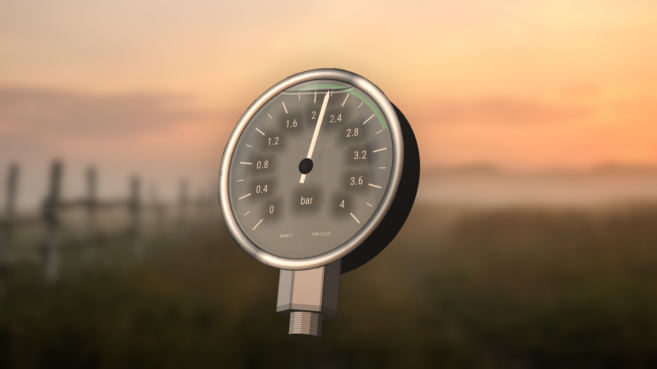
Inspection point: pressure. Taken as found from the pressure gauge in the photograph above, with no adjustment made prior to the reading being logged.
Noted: 2.2 bar
